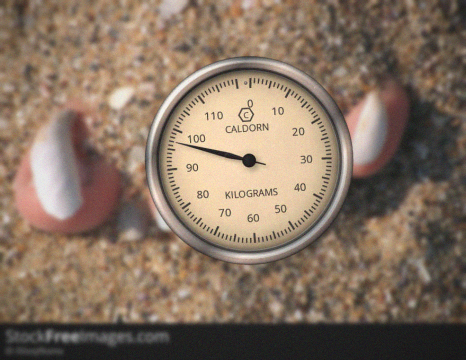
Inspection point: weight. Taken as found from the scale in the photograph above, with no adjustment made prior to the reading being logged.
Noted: 97 kg
